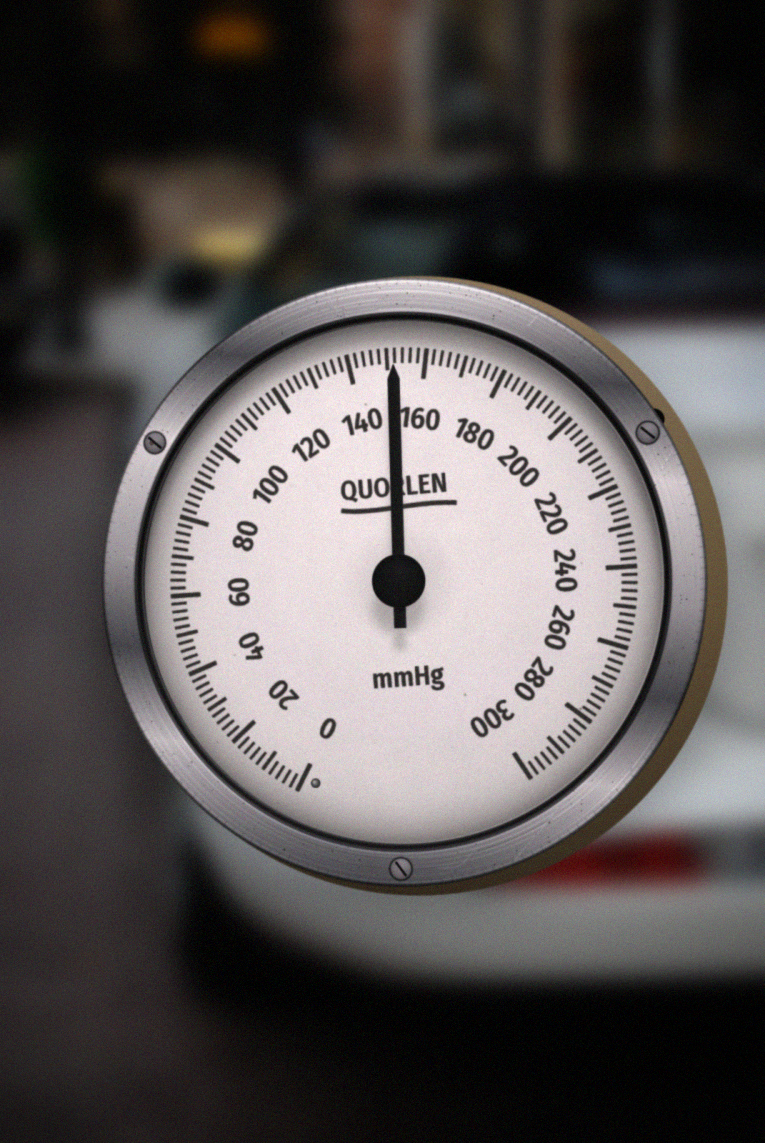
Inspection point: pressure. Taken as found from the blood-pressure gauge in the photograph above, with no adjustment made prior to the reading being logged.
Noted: 152 mmHg
